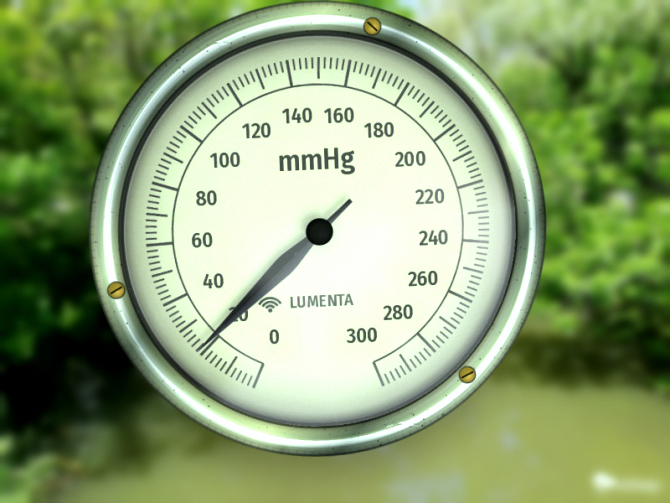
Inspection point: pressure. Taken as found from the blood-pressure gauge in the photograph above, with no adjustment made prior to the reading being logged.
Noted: 22 mmHg
